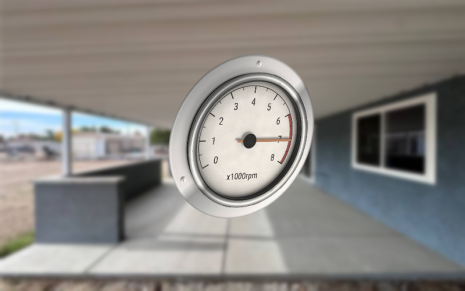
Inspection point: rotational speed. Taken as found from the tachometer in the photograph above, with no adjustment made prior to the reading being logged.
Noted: 7000 rpm
